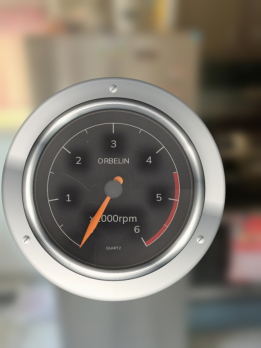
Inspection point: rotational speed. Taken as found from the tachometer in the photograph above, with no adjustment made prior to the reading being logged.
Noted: 0 rpm
